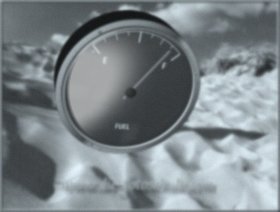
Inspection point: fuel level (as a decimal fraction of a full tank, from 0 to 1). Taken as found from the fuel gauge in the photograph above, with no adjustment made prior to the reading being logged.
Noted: 0.875
